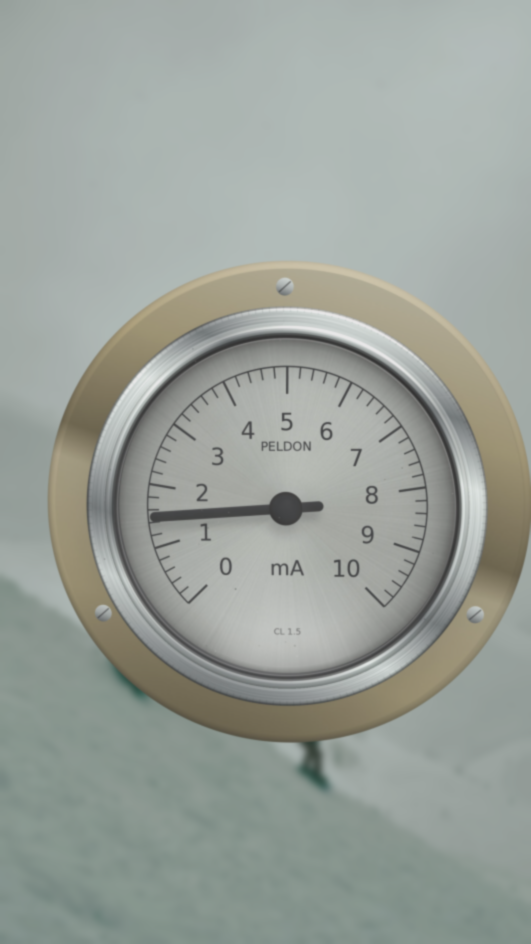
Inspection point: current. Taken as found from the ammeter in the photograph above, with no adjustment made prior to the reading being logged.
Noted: 1.5 mA
